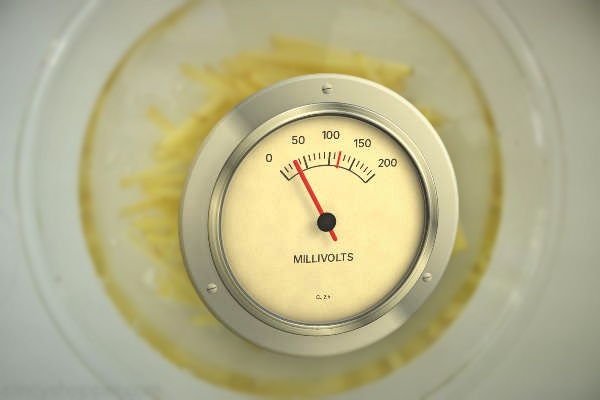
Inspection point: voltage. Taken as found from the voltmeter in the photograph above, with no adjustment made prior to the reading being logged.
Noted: 30 mV
